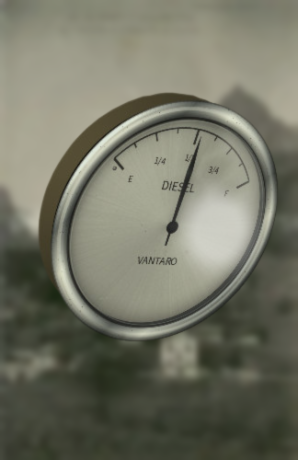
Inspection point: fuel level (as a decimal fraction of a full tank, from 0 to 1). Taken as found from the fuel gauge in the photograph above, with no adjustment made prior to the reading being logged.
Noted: 0.5
